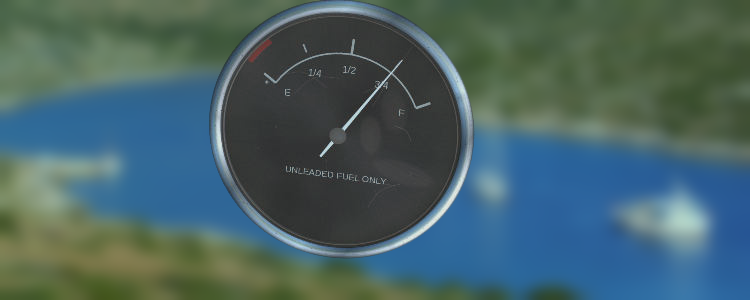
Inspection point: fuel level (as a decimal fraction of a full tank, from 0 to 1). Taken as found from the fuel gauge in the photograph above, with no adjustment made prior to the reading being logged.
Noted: 0.75
